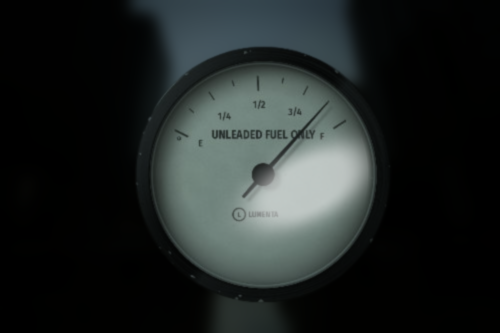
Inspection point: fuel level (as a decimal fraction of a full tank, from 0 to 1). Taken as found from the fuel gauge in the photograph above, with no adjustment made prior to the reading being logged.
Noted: 0.875
